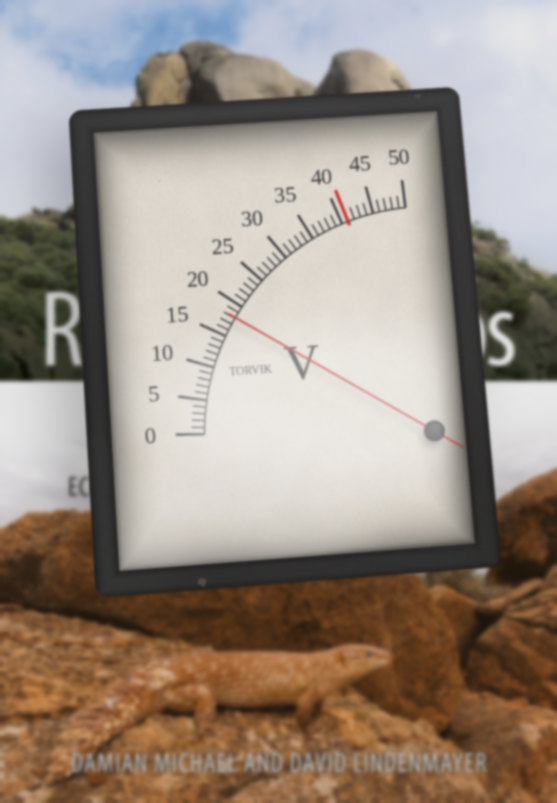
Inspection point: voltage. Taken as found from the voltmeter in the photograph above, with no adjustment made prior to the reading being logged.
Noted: 18 V
